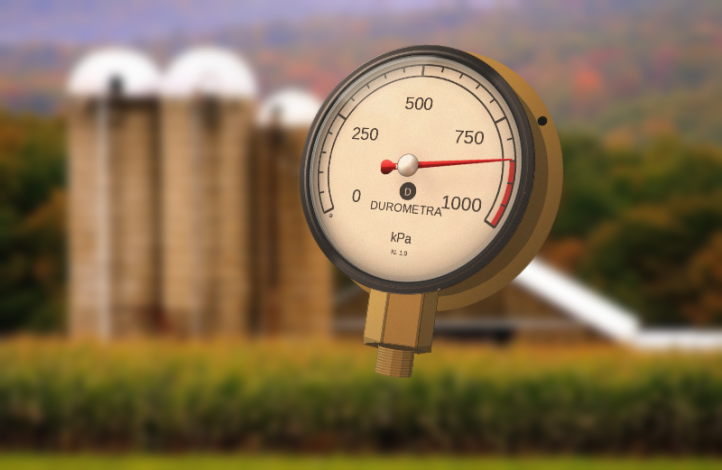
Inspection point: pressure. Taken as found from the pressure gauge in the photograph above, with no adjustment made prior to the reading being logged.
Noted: 850 kPa
